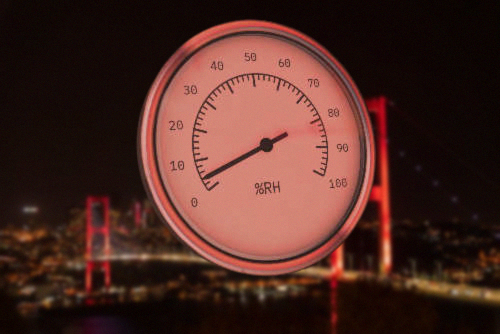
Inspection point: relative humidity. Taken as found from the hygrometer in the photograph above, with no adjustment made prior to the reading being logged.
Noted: 4 %
